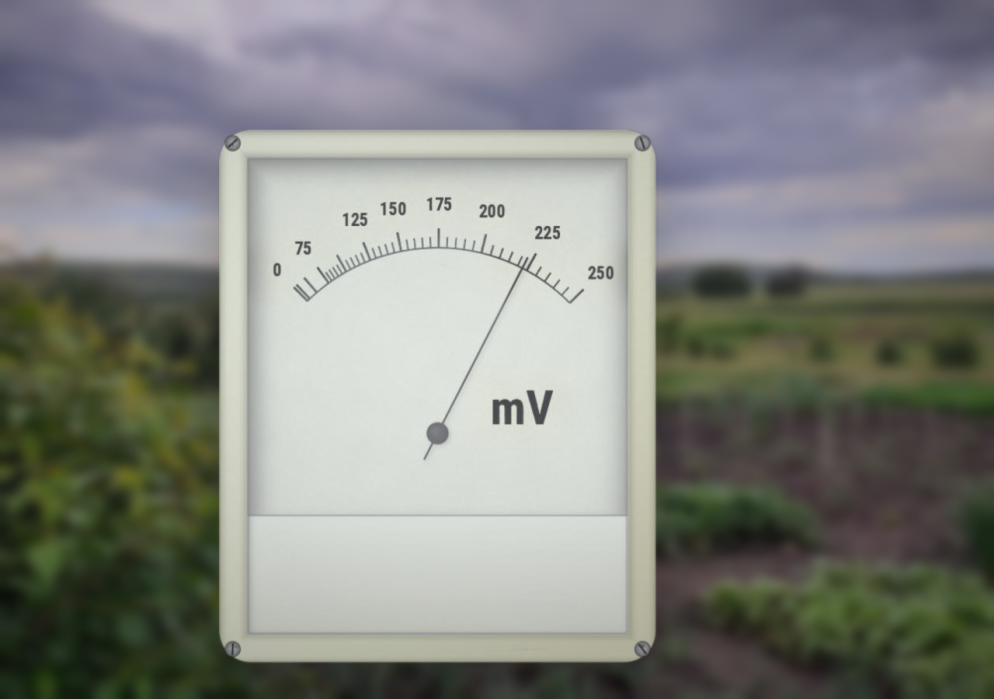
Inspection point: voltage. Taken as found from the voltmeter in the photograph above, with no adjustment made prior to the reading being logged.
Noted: 222.5 mV
